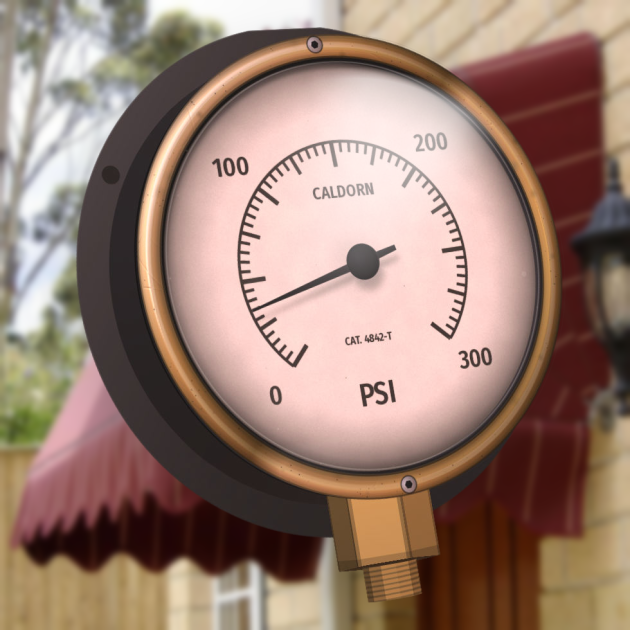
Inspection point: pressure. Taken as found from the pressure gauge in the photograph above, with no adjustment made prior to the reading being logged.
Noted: 35 psi
